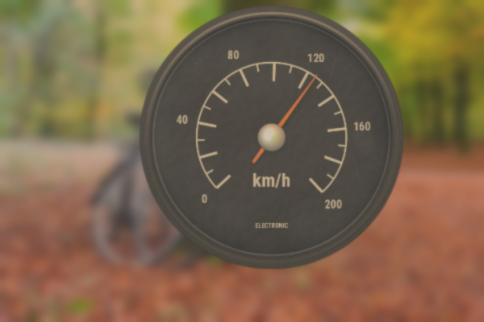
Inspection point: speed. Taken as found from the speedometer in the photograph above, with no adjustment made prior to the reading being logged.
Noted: 125 km/h
